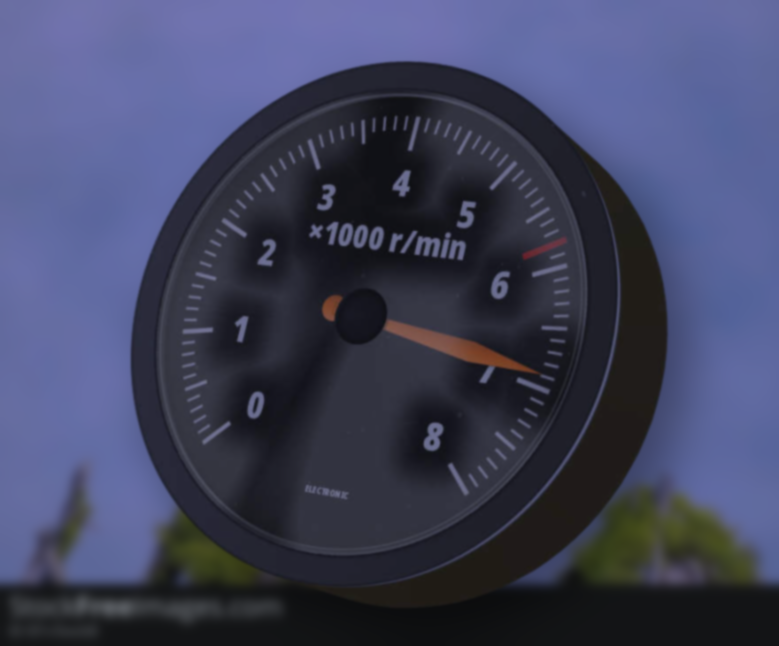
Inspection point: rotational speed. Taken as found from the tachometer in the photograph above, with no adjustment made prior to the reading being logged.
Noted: 6900 rpm
